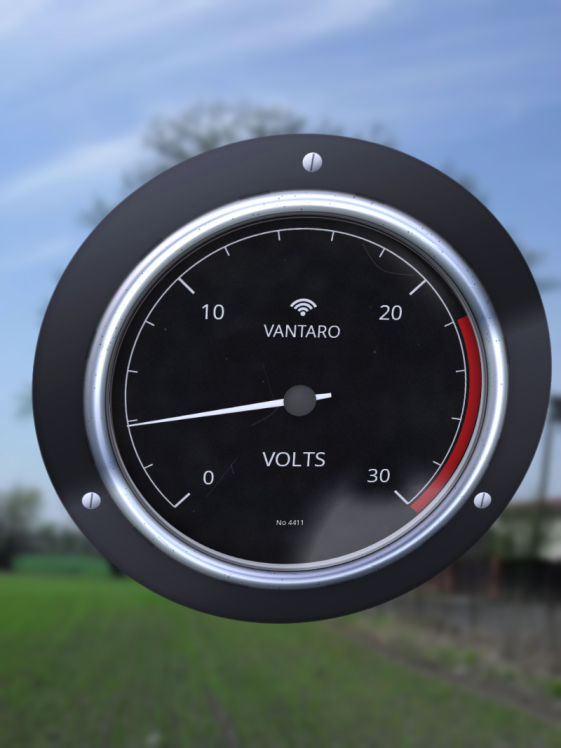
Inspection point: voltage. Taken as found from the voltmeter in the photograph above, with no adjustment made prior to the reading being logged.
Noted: 4 V
